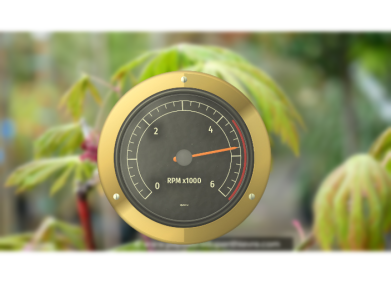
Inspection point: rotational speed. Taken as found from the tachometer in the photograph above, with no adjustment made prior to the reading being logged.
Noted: 4800 rpm
